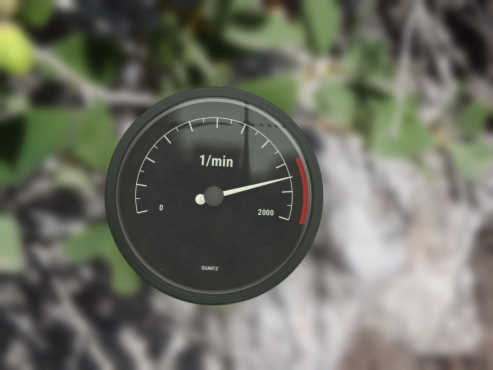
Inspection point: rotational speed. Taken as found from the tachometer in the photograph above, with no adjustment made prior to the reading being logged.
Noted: 1700 rpm
